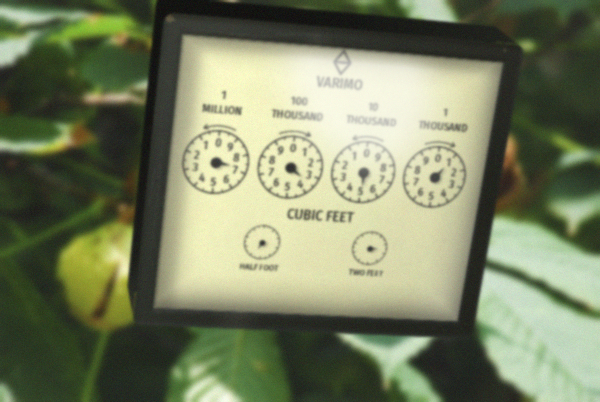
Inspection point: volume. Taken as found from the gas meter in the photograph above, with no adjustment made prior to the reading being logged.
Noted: 735100 ft³
